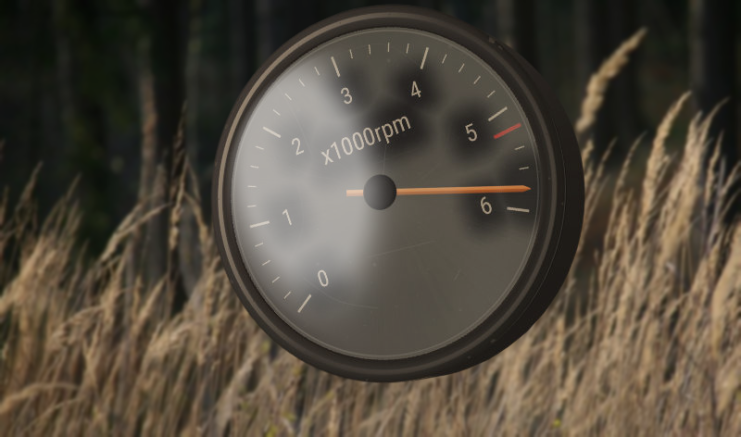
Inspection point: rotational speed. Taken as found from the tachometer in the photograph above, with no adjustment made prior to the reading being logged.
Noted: 5800 rpm
